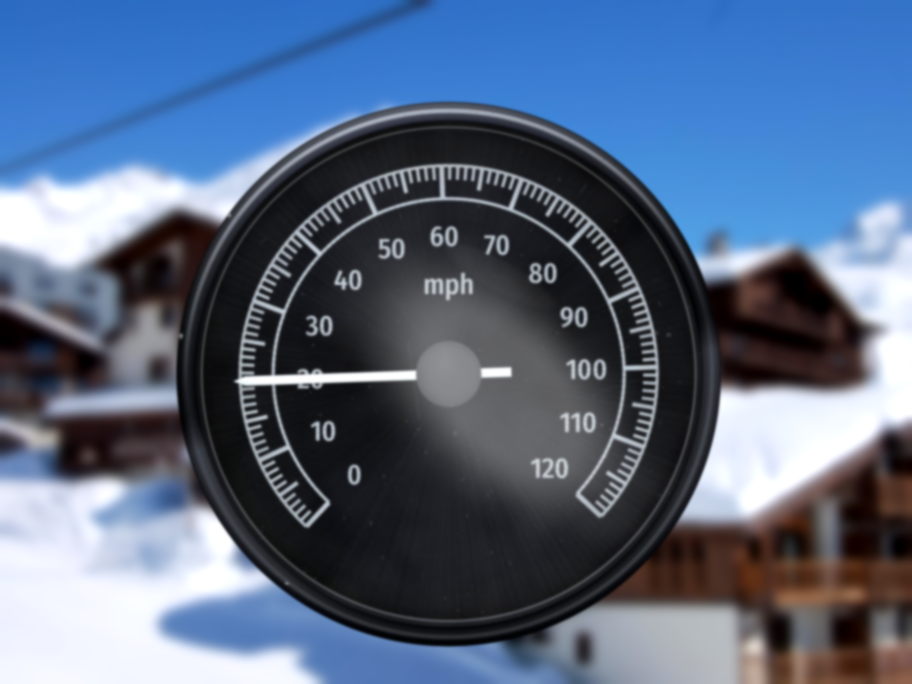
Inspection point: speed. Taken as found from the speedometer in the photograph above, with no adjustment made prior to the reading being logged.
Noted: 20 mph
